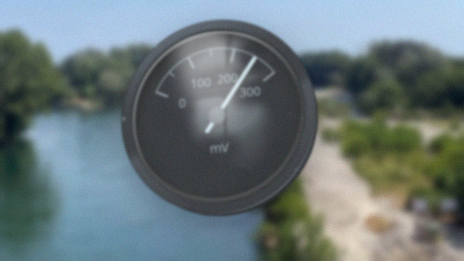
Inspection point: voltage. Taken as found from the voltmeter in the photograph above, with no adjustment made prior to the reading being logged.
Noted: 250 mV
